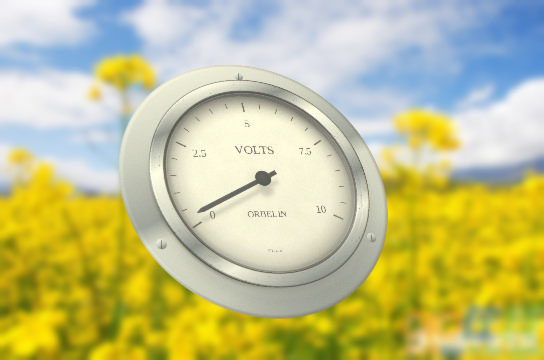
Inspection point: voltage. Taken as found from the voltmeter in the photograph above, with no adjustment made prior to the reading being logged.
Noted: 0.25 V
